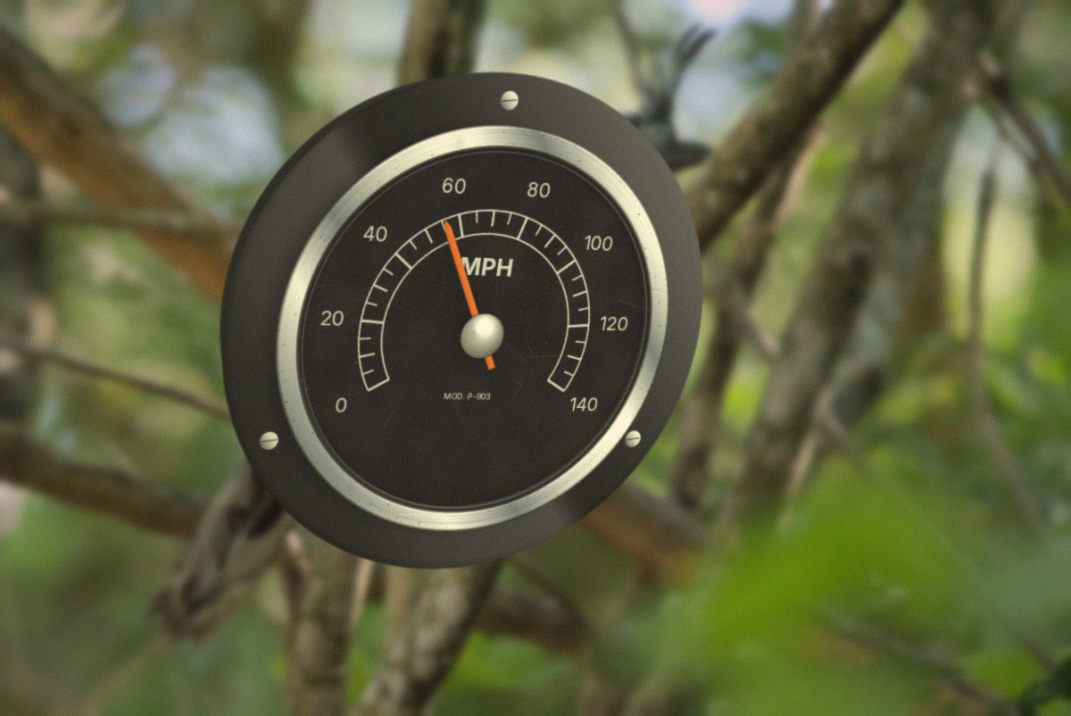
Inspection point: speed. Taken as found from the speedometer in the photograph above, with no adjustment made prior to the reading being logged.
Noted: 55 mph
